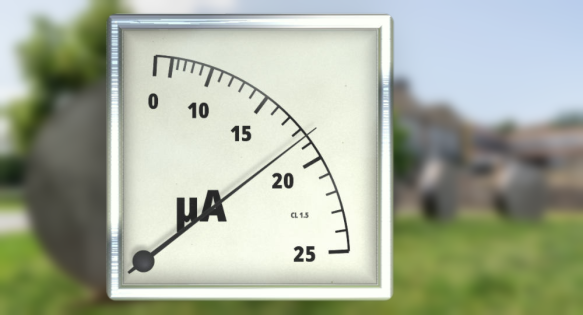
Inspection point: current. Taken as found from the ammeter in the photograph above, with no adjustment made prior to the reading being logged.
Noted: 18.5 µA
